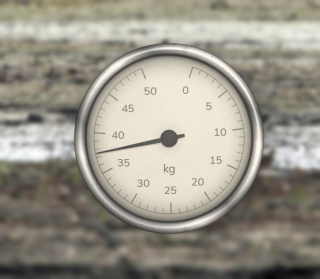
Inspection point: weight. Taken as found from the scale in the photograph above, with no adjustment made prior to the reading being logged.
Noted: 37.5 kg
